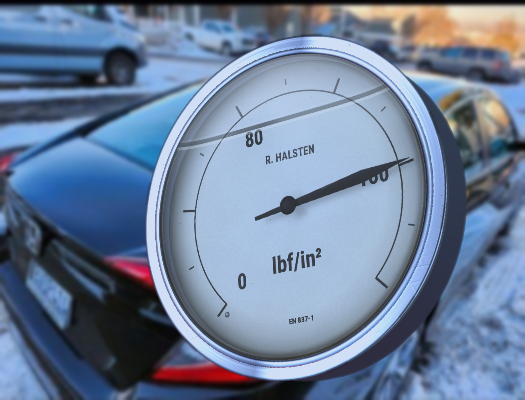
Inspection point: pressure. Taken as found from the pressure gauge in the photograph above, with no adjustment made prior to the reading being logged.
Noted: 160 psi
